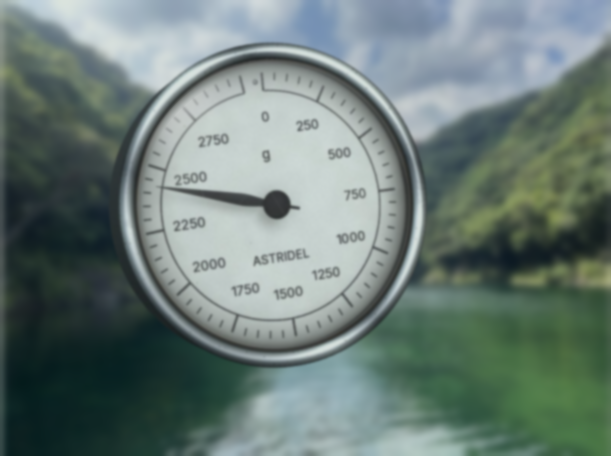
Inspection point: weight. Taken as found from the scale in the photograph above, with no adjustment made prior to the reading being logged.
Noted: 2425 g
